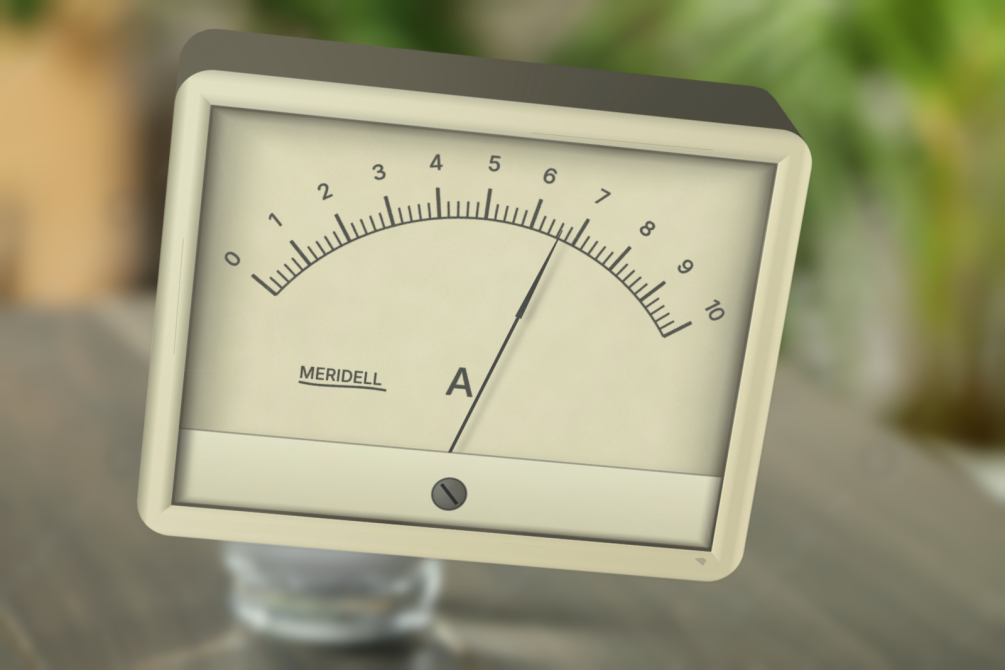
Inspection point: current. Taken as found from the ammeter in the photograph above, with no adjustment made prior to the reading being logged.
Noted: 6.6 A
